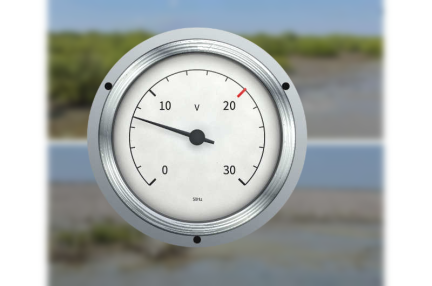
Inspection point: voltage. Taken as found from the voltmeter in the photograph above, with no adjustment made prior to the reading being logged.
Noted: 7 V
